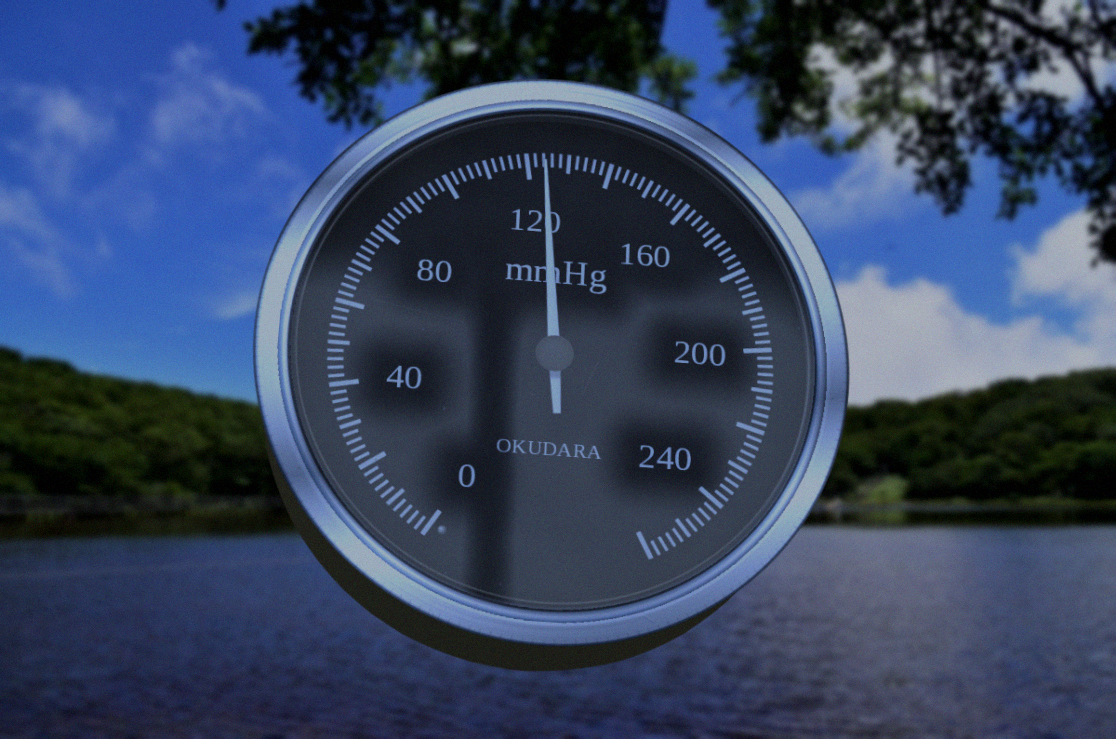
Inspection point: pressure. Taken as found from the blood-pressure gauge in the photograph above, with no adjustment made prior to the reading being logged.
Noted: 124 mmHg
